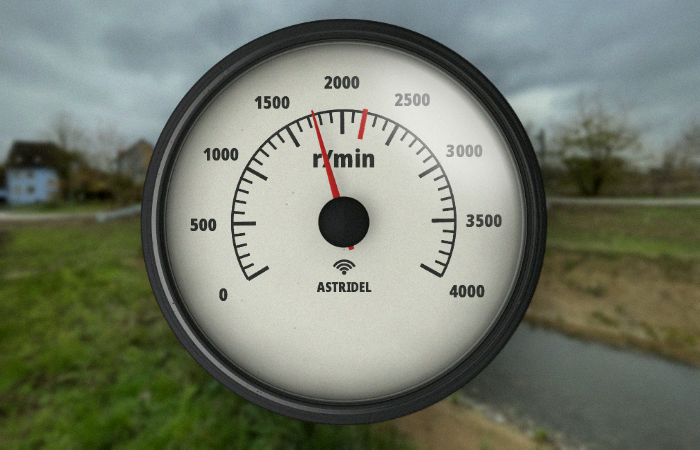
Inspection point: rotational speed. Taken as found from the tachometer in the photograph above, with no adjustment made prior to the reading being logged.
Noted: 1750 rpm
